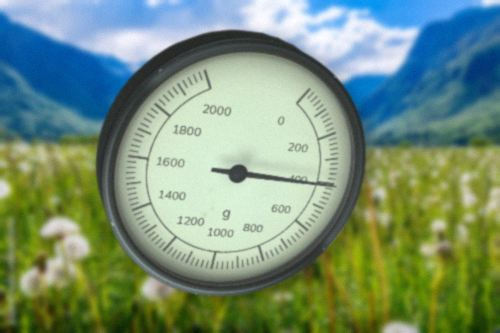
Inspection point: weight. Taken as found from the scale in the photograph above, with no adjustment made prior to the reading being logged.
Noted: 400 g
